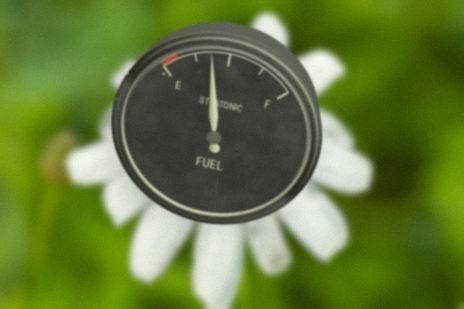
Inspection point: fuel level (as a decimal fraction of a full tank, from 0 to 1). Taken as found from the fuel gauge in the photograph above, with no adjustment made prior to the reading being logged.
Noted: 0.375
